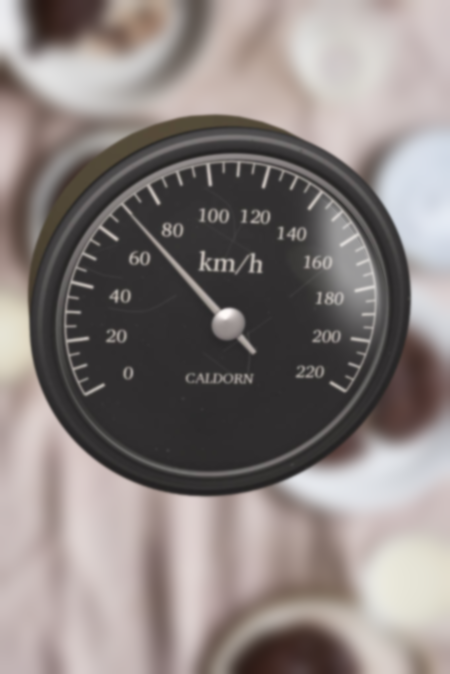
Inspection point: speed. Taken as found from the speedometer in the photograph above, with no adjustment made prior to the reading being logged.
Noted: 70 km/h
